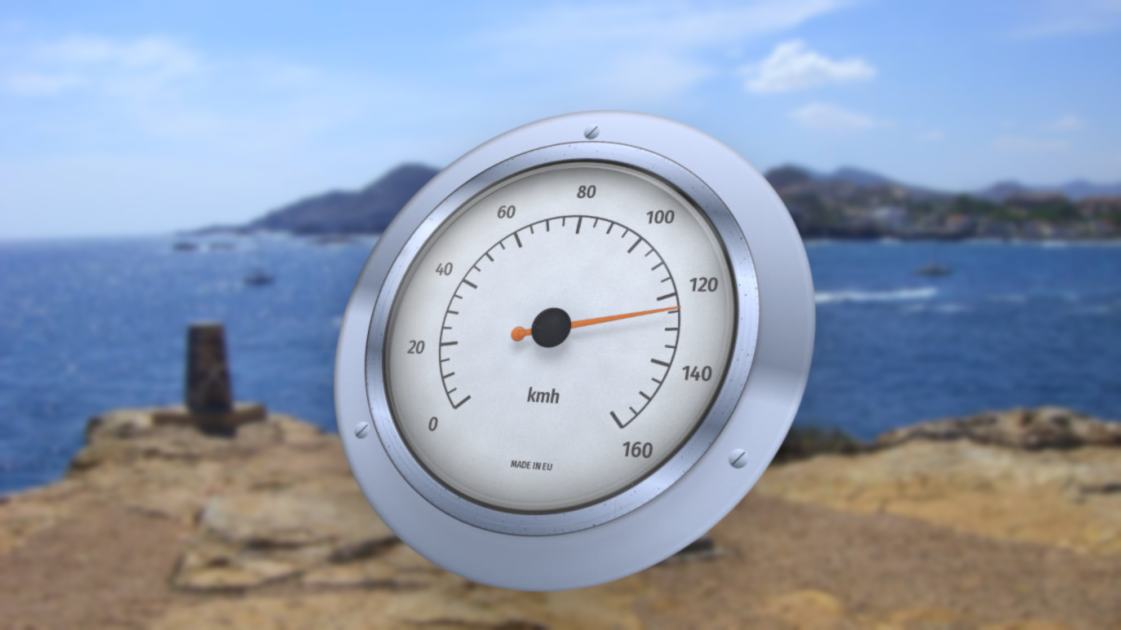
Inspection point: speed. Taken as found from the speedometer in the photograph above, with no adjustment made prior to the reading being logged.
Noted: 125 km/h
